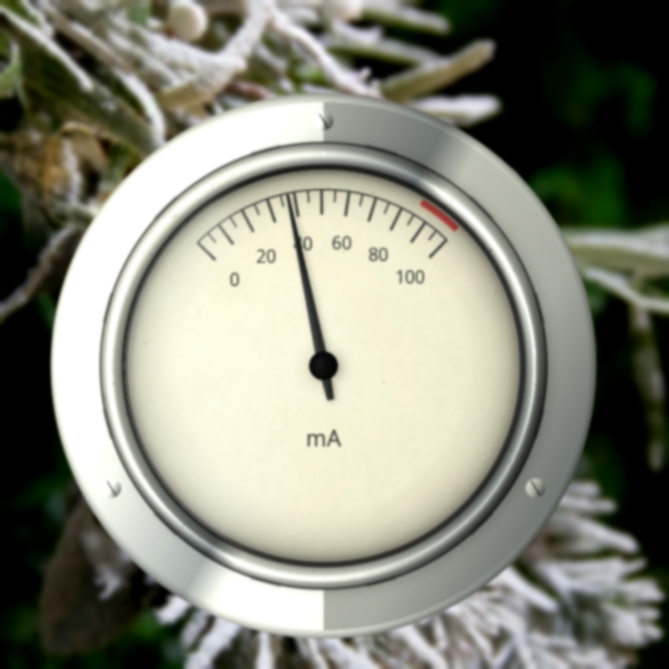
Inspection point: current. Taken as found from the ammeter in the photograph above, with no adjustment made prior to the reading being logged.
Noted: 37.5 mA
